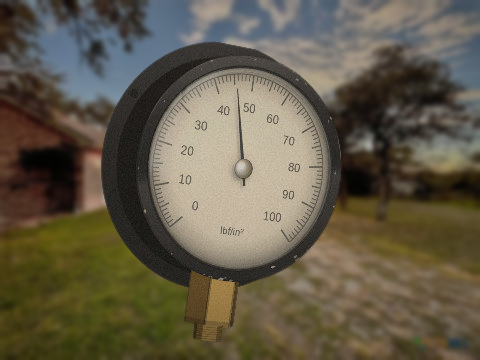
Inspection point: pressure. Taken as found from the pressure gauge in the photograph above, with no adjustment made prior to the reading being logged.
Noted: 45 psi
